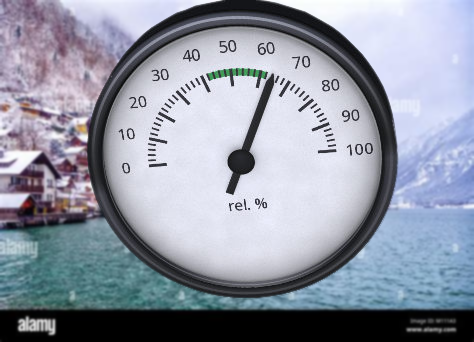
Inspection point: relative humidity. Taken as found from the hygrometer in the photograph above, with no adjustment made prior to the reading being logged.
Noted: 64 %
